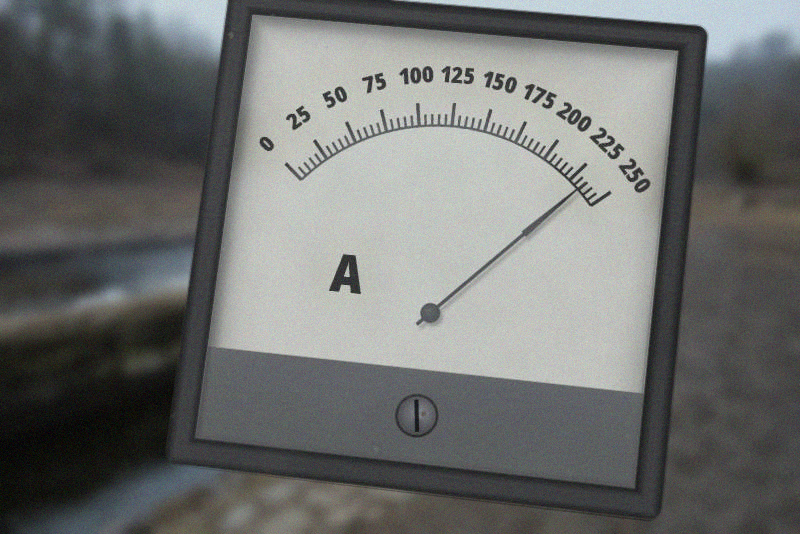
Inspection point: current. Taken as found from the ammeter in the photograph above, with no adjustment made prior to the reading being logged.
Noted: 235 A
